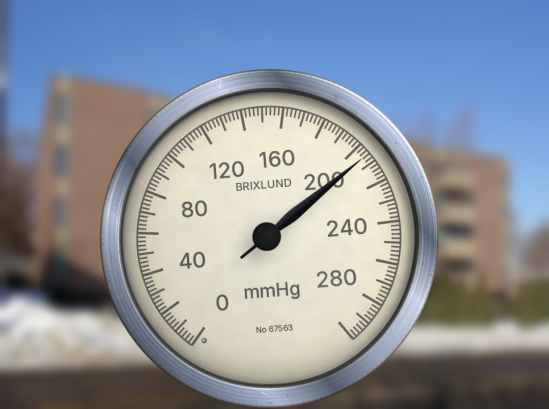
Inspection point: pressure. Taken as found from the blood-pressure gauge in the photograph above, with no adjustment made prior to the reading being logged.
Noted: 206 mmHg
